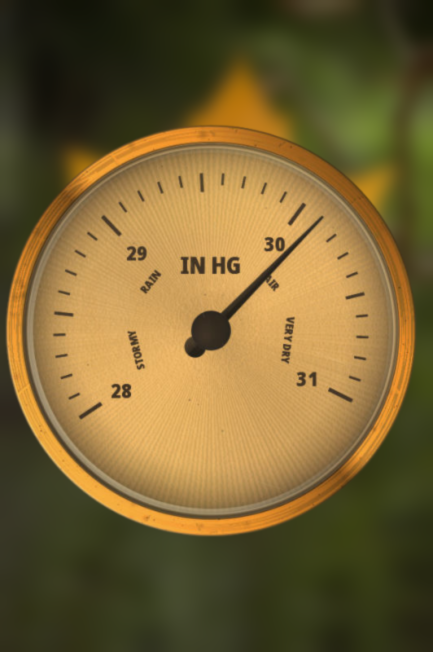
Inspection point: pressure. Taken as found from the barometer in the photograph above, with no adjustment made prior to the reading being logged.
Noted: 30.1 inHg
